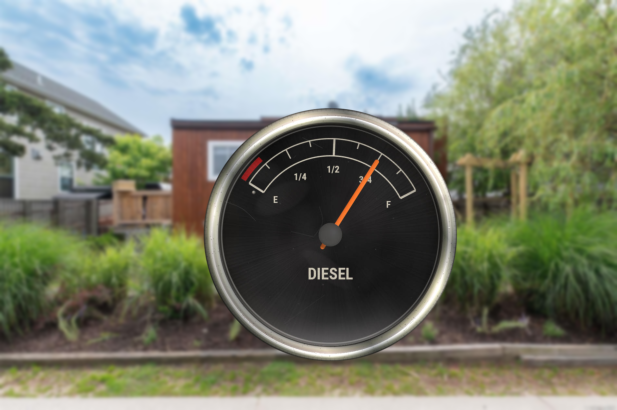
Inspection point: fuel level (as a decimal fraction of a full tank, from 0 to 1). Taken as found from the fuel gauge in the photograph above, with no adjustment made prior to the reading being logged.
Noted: 0.75
